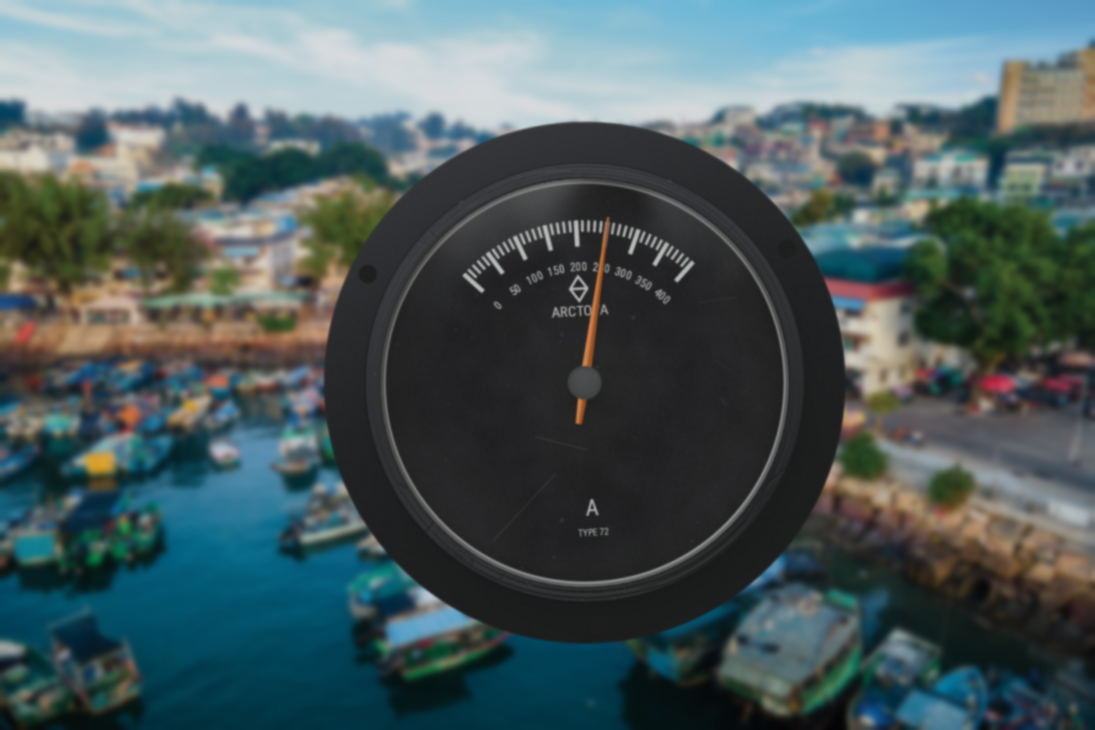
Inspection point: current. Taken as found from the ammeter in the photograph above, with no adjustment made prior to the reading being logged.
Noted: 250 A
